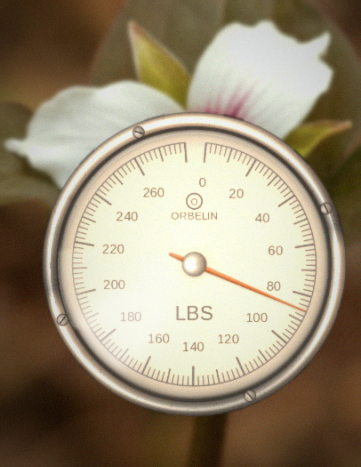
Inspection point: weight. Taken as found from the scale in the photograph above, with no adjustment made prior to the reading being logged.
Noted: 86 lb
